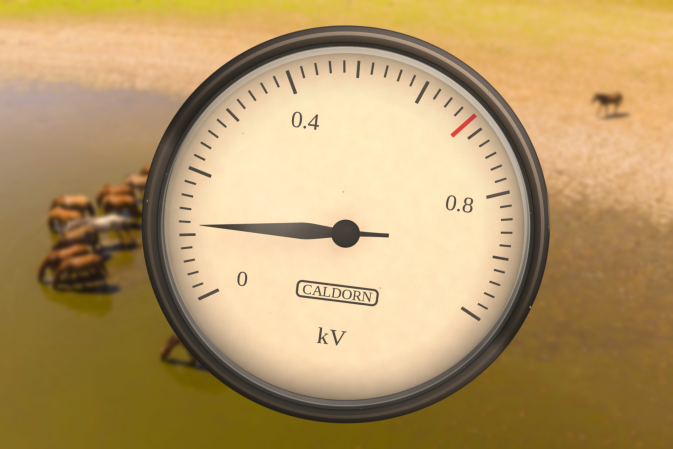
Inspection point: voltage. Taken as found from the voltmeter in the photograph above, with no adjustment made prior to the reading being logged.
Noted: 0.12 kV
